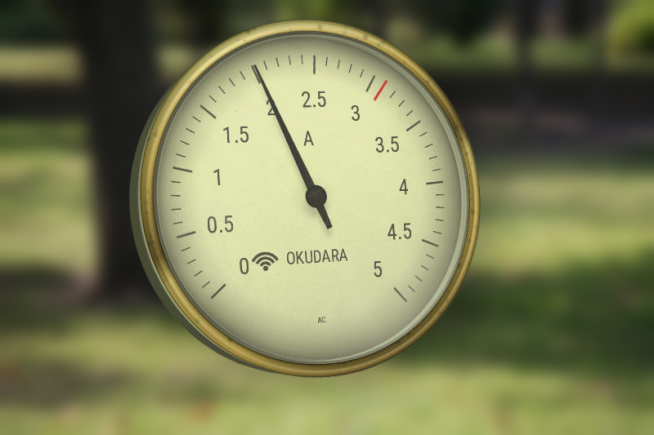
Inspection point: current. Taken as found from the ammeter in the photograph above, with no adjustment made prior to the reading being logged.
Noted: 2 A
